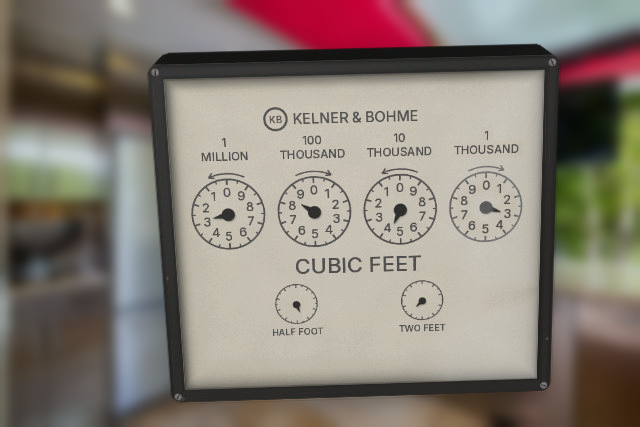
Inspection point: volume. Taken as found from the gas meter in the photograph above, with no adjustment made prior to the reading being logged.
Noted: 284300 ft³
